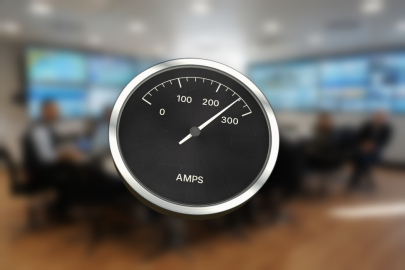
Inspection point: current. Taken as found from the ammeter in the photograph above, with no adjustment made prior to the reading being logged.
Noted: 260 A
